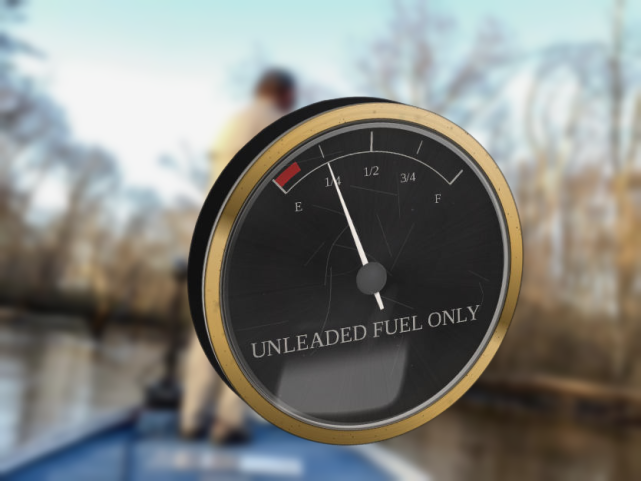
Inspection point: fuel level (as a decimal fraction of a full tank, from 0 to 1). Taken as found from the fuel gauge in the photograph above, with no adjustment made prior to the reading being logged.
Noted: 0.25
